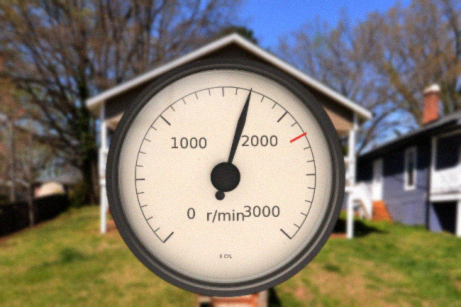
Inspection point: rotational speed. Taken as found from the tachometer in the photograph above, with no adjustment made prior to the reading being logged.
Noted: 1700 rpm
